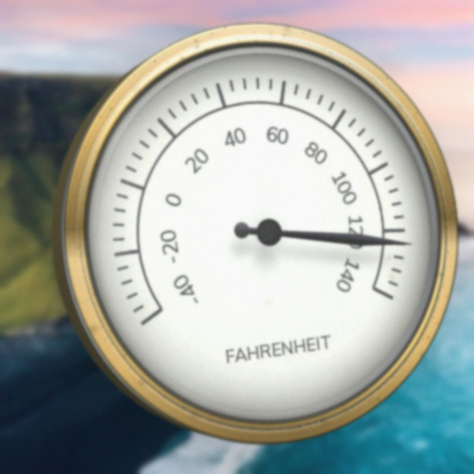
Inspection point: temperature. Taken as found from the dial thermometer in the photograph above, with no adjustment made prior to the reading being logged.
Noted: 124 °F
